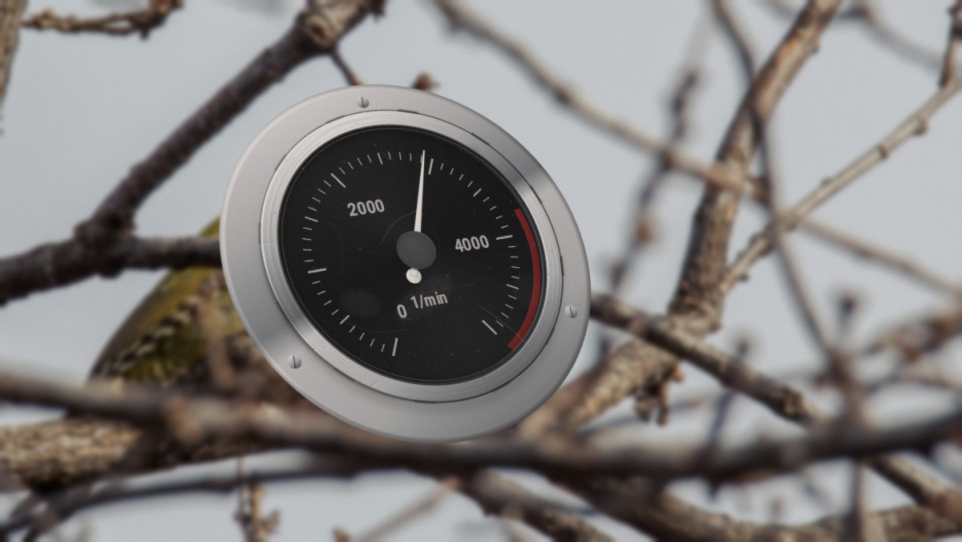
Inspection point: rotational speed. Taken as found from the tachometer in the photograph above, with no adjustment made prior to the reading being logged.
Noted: 2900 rpm
